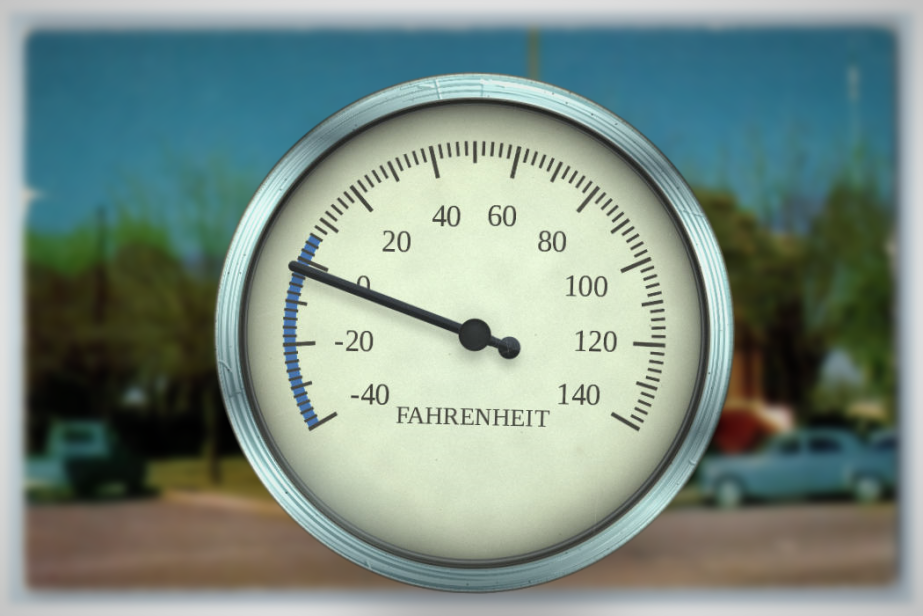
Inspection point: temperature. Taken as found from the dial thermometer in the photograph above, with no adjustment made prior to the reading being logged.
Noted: -2 °F
